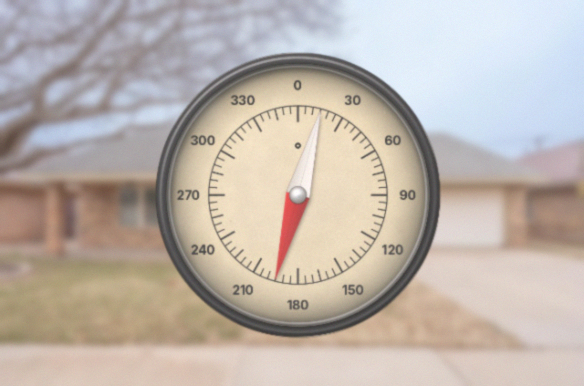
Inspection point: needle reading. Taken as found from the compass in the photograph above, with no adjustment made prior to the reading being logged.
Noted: 195 °
